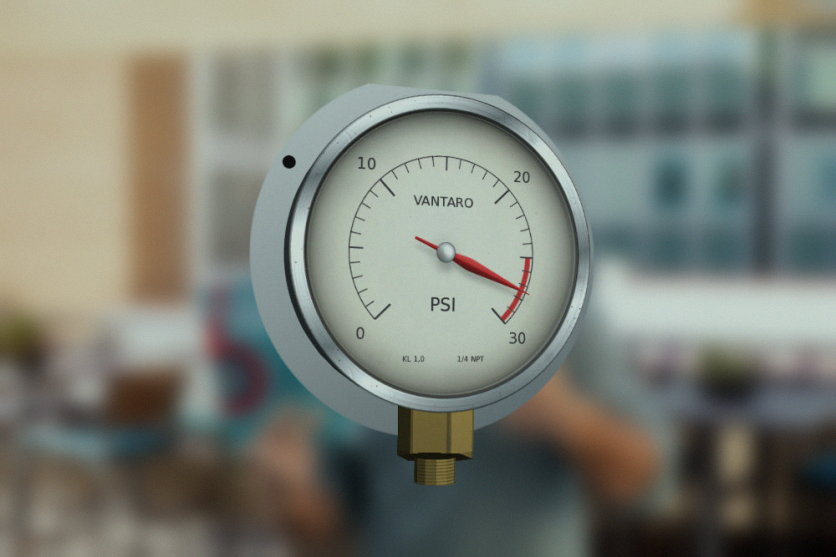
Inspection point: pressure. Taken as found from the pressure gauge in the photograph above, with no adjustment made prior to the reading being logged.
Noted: 27.5 psi
